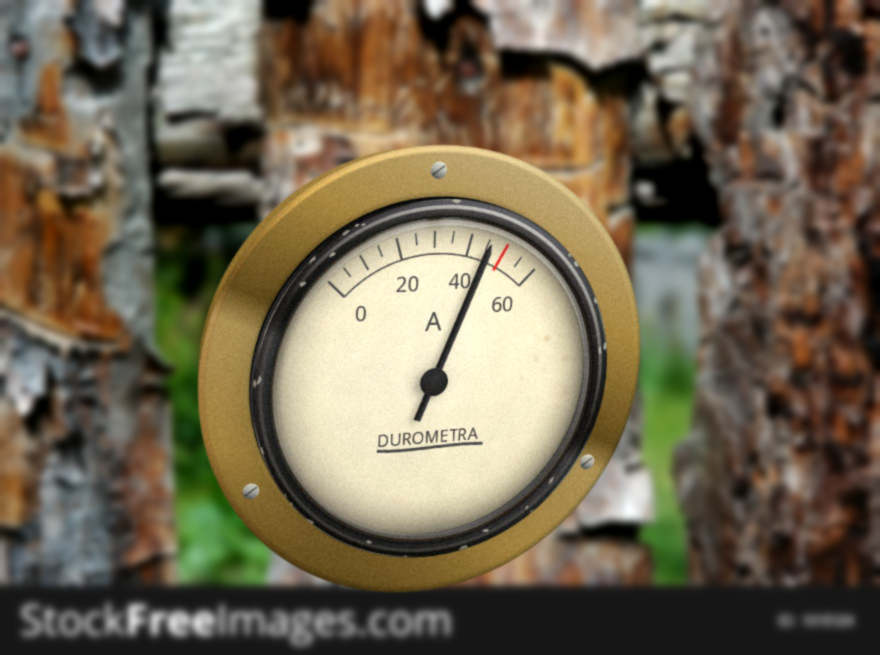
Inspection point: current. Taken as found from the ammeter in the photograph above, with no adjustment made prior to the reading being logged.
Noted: 45 A
